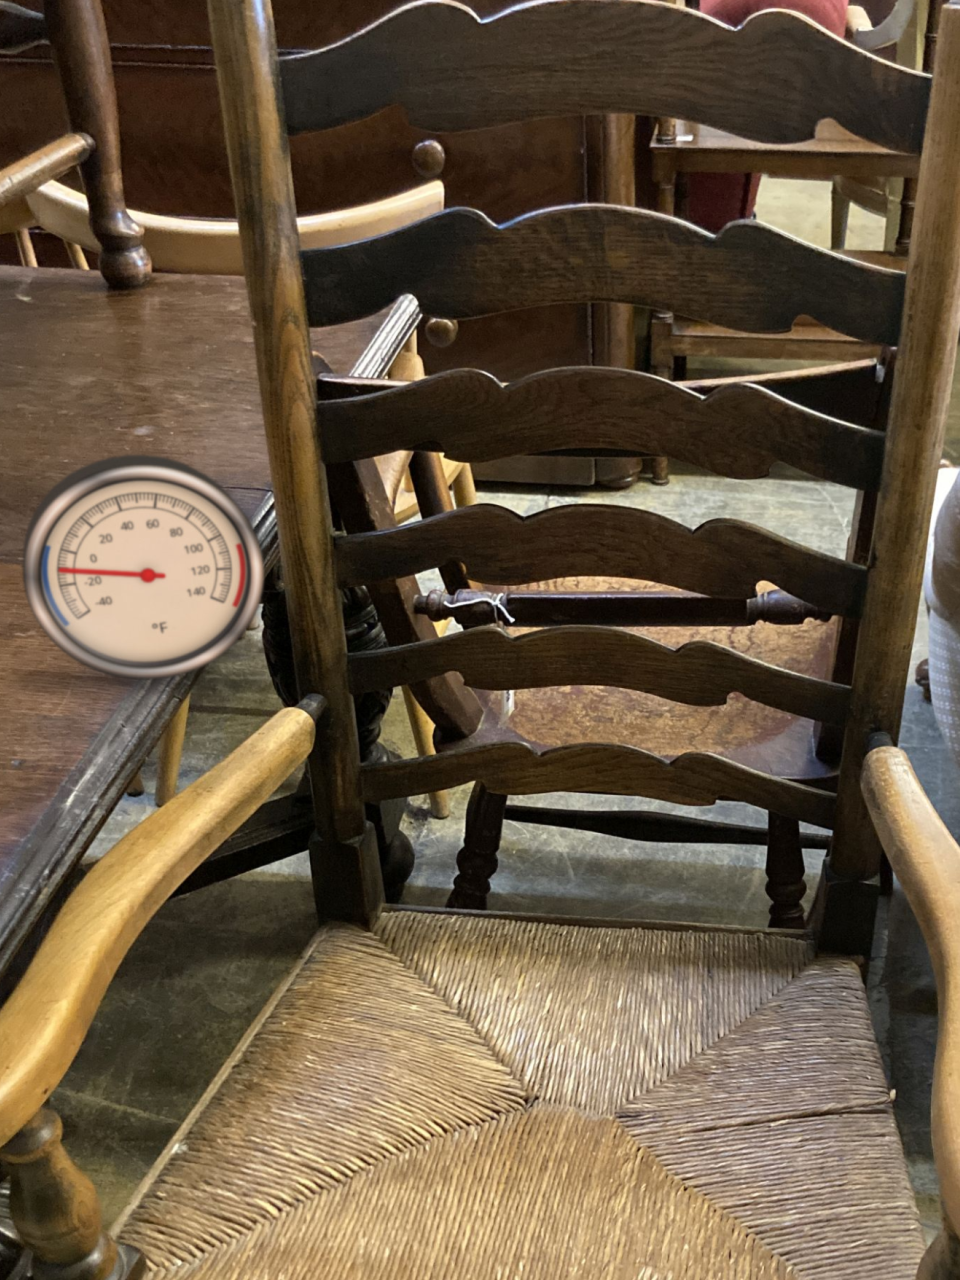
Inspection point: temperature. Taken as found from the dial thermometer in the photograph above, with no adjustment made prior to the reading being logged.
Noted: -10 °F
